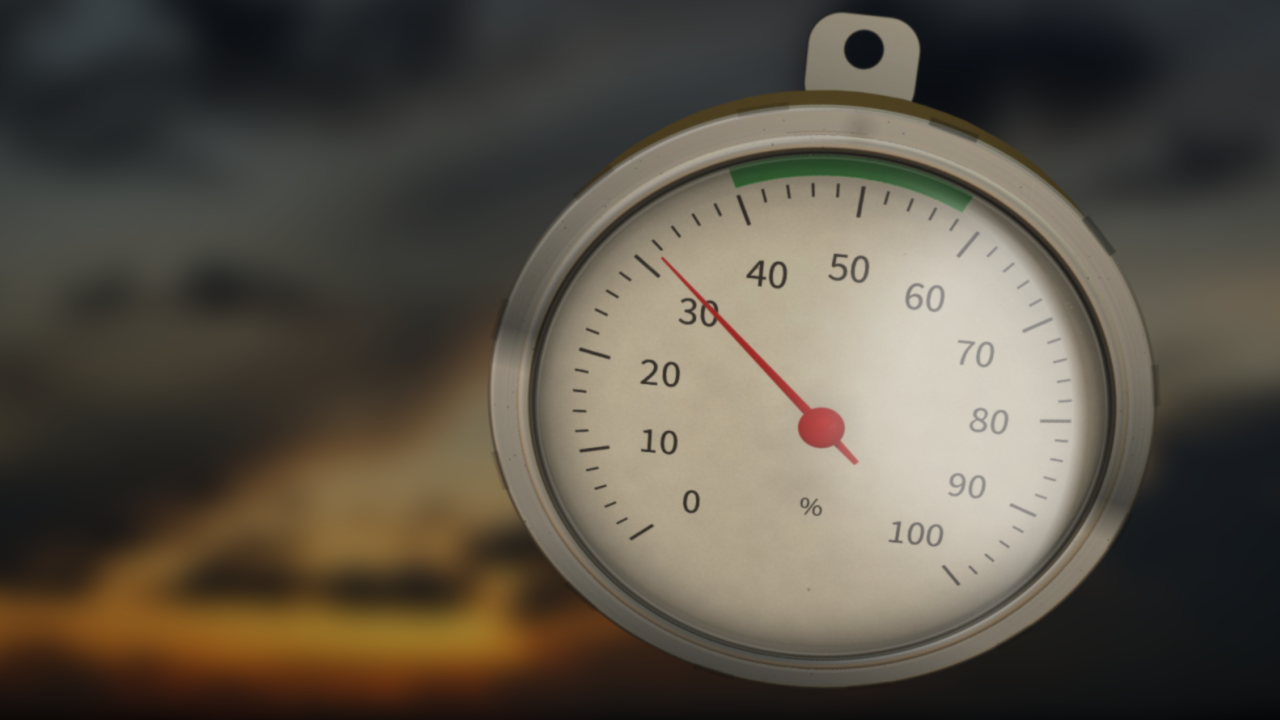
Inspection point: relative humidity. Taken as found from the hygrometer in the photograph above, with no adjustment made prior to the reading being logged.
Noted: 32 %
